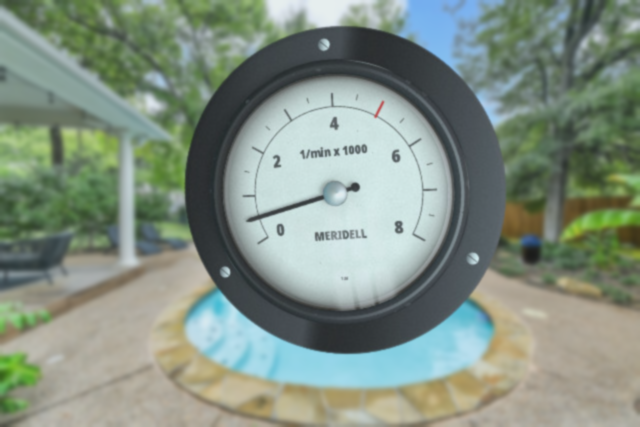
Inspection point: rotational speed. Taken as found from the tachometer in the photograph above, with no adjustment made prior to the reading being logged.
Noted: 500 rpm
